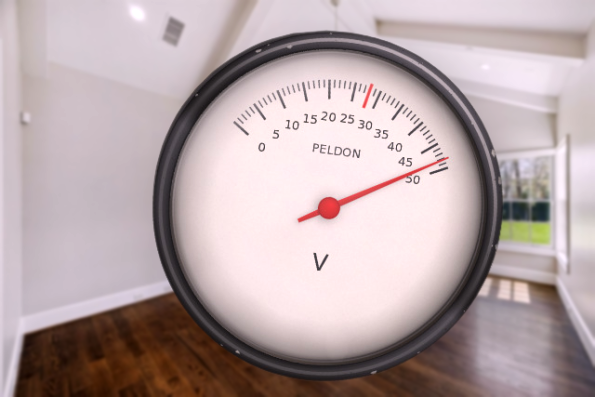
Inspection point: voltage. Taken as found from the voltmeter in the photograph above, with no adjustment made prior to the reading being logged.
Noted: 48 V
